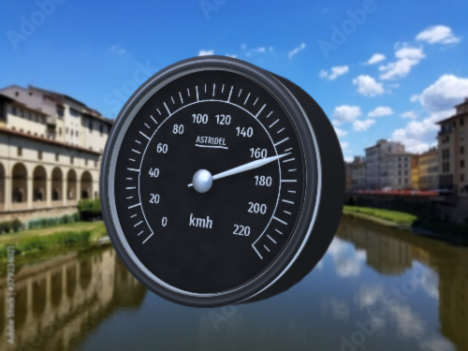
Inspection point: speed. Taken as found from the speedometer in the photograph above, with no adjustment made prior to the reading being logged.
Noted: 167.5 km/h
